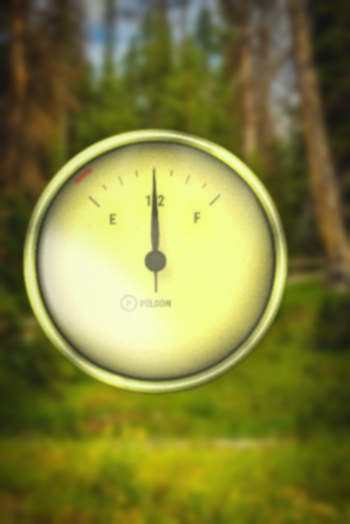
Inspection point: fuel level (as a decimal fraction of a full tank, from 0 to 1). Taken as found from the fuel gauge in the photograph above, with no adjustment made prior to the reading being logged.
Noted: 0.5
